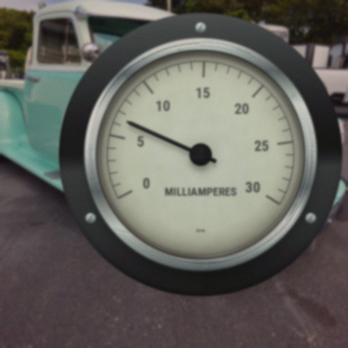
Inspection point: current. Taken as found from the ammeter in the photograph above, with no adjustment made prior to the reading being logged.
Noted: 6.5 mA
